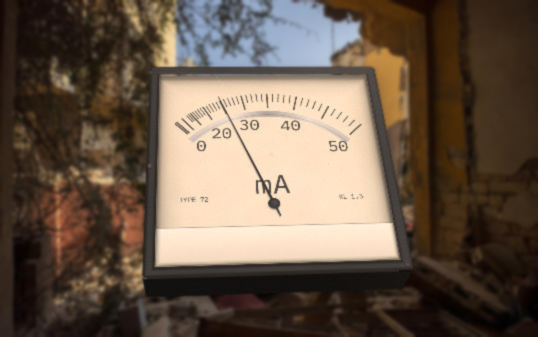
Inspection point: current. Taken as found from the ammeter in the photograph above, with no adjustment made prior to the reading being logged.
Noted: 25 mA
